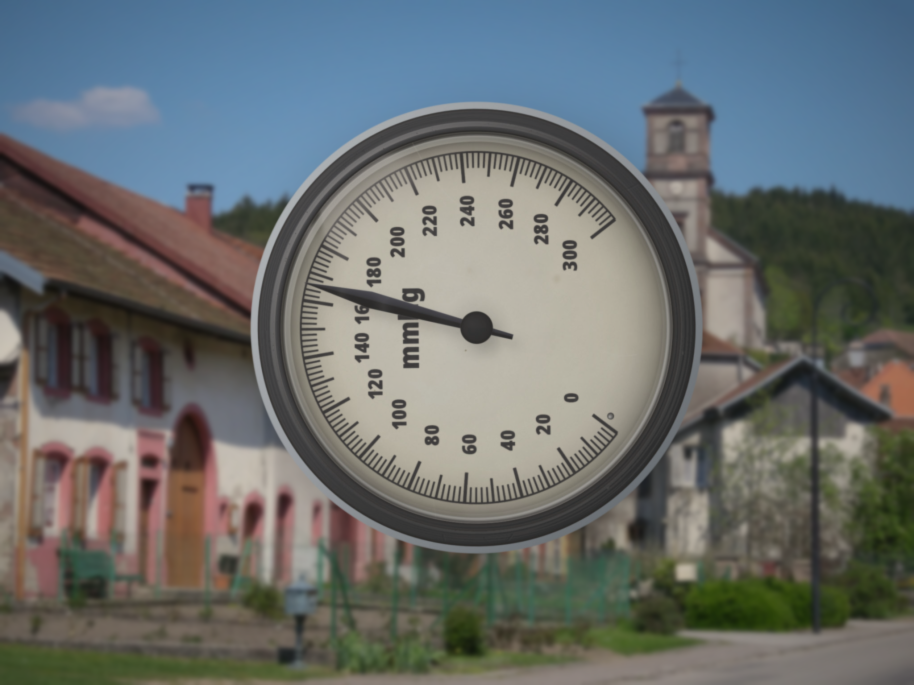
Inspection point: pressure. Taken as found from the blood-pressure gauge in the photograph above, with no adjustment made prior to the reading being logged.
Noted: 166 mmHg
